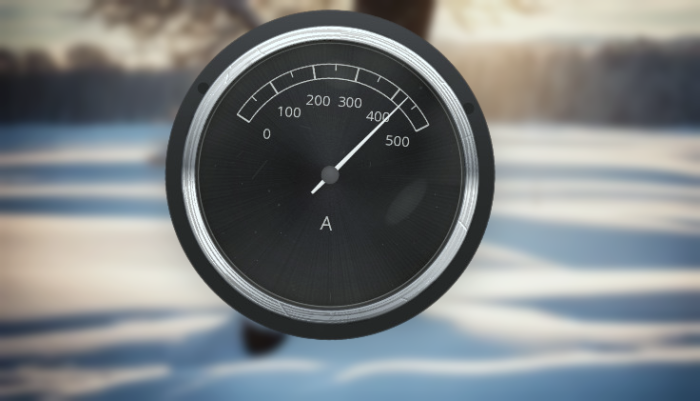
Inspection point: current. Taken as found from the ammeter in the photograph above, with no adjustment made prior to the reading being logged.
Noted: 425 A
